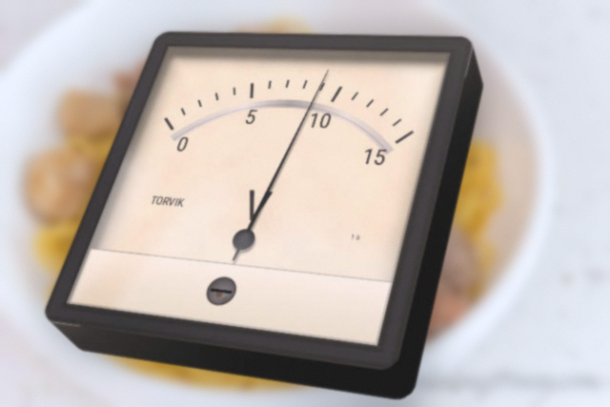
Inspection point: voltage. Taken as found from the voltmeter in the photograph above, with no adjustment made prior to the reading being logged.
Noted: 9 V
